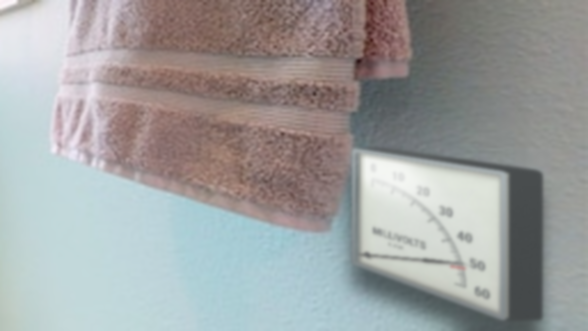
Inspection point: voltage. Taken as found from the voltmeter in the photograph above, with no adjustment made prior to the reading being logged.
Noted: 50 mV
